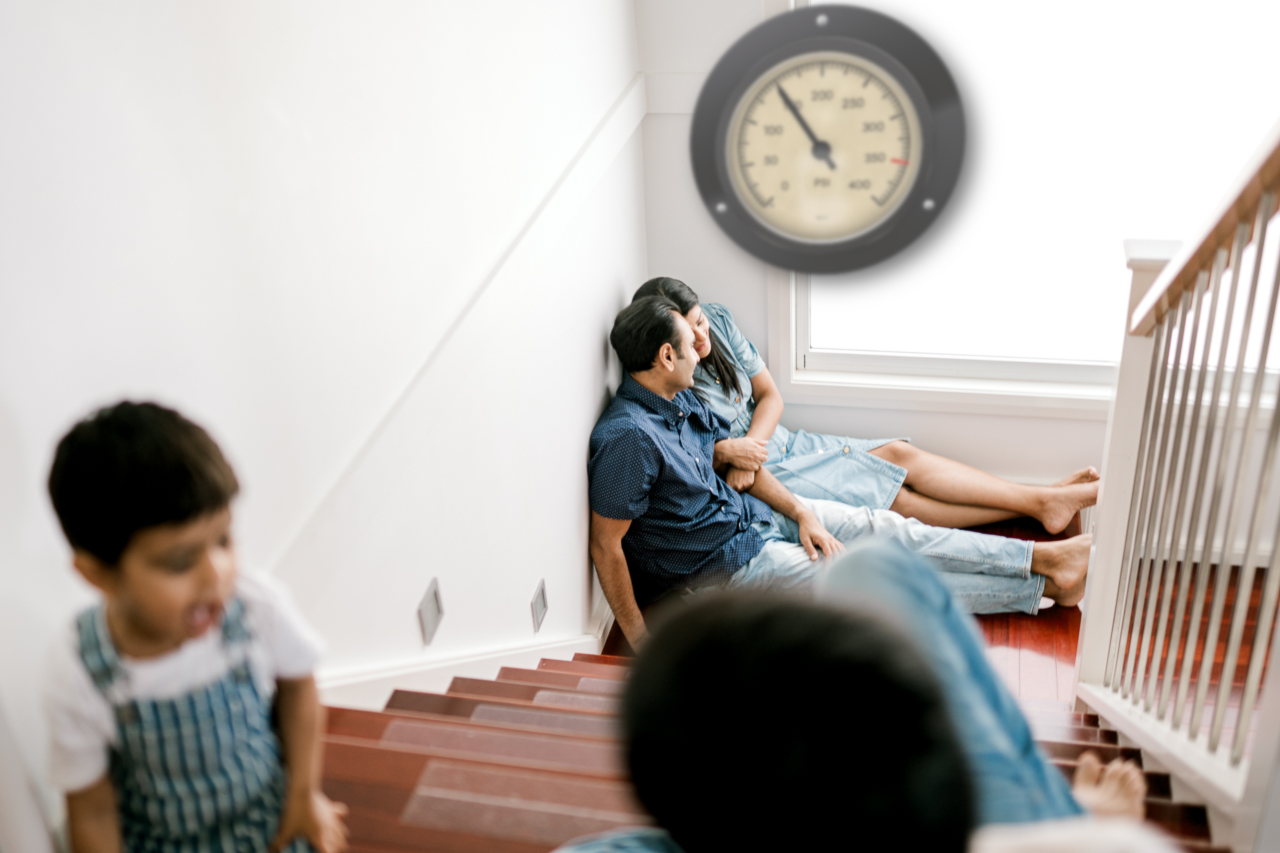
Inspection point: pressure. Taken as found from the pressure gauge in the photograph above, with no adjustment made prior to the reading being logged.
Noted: 150 psi
